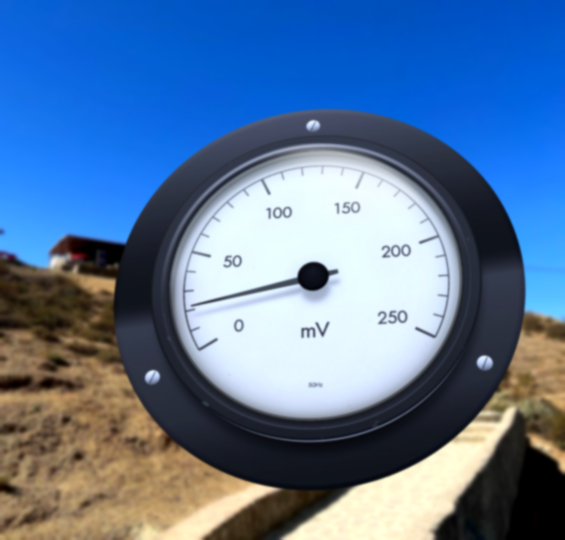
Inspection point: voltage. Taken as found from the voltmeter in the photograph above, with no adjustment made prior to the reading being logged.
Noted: 20 mV
